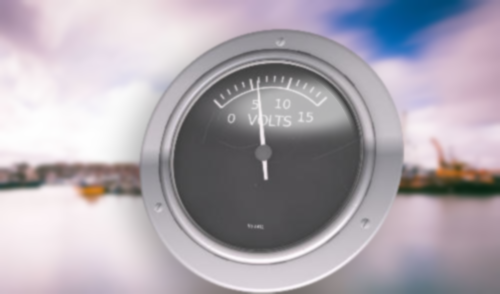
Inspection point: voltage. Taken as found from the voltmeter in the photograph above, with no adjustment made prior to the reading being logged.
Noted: 6 V
